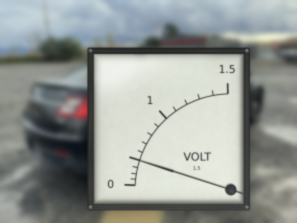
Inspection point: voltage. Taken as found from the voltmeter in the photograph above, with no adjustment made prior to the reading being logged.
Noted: 0.5 V
